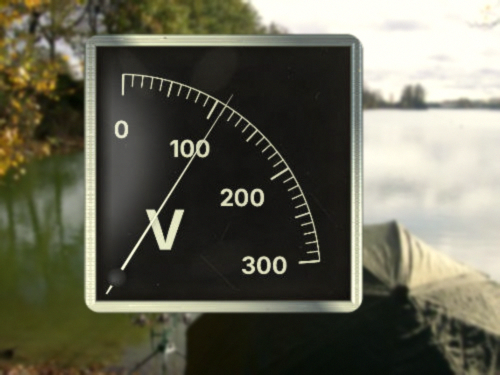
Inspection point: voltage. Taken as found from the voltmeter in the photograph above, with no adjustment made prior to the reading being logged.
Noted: 110 V
